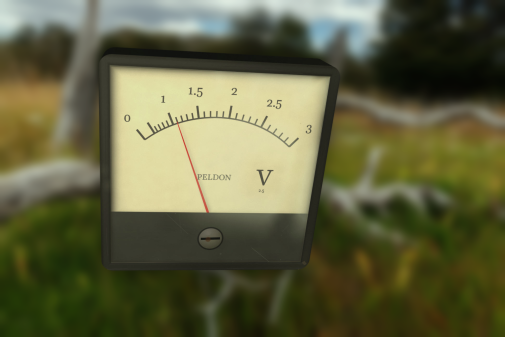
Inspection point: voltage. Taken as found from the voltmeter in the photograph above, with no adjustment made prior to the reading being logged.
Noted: 1.1 V
